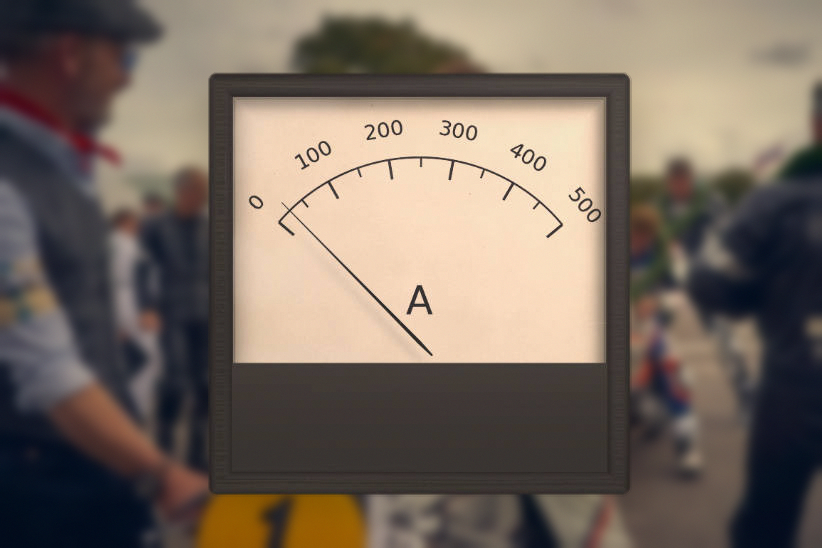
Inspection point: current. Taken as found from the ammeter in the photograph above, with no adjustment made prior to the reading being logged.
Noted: 25 A
